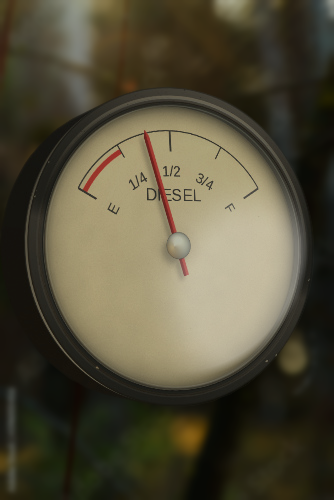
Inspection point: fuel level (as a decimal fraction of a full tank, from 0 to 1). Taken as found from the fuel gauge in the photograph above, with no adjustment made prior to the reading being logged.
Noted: 0.375
